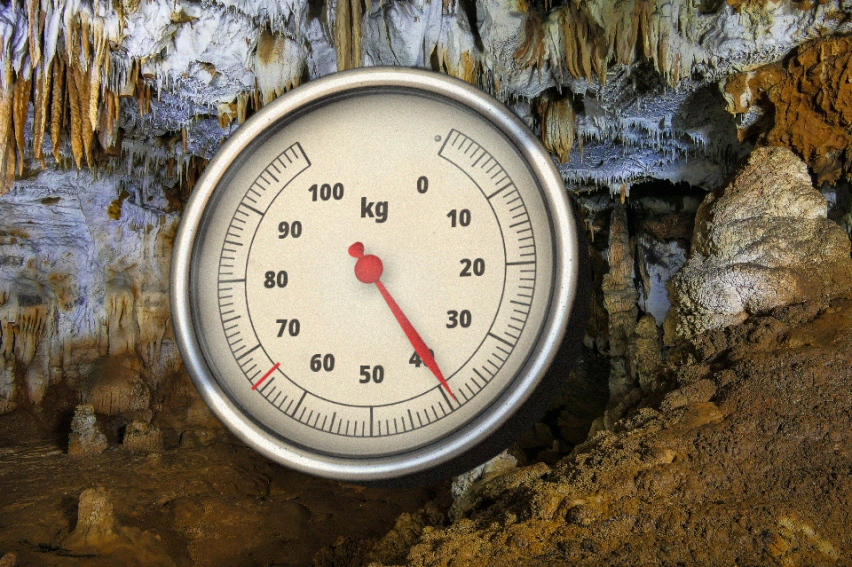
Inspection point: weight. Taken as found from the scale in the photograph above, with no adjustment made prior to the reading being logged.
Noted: 39 kg
